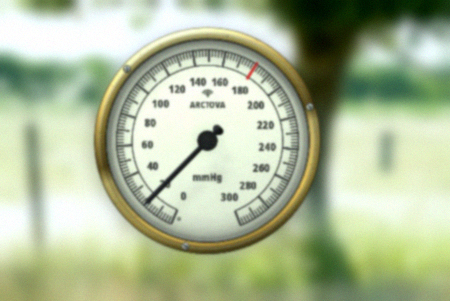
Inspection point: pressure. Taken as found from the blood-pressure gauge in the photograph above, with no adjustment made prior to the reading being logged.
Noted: 20 mmHg
